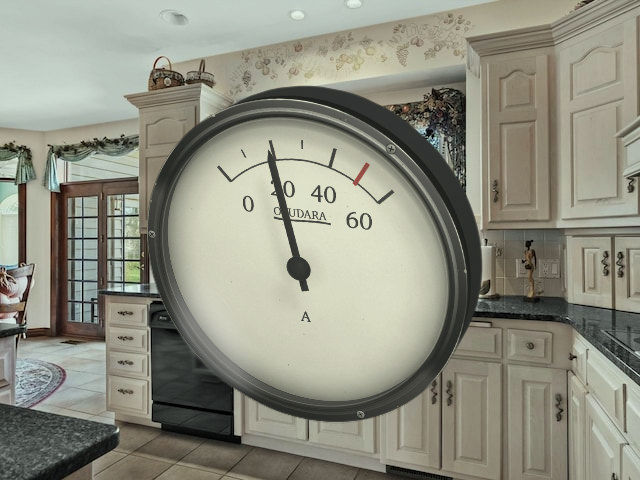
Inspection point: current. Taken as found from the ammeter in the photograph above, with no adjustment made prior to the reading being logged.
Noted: 20 A
